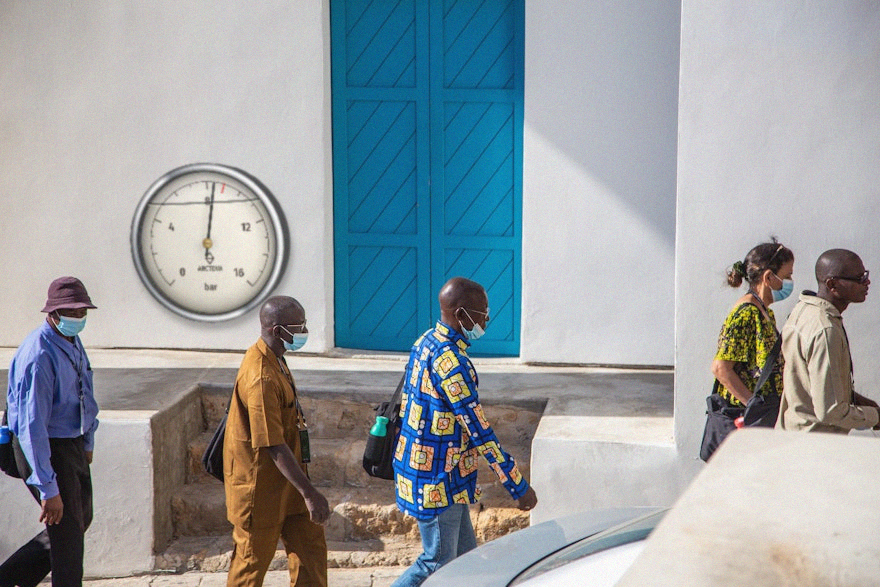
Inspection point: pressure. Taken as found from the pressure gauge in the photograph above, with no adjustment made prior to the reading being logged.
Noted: 8.5 bar
